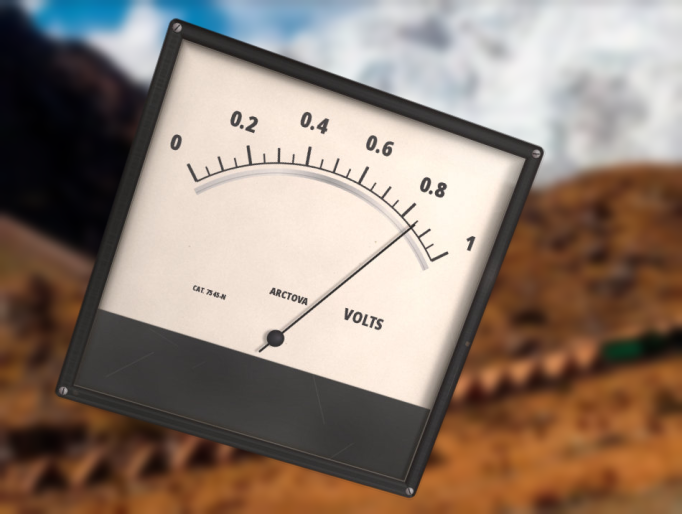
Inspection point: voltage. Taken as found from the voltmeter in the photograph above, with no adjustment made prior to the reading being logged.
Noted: 0.85 V
